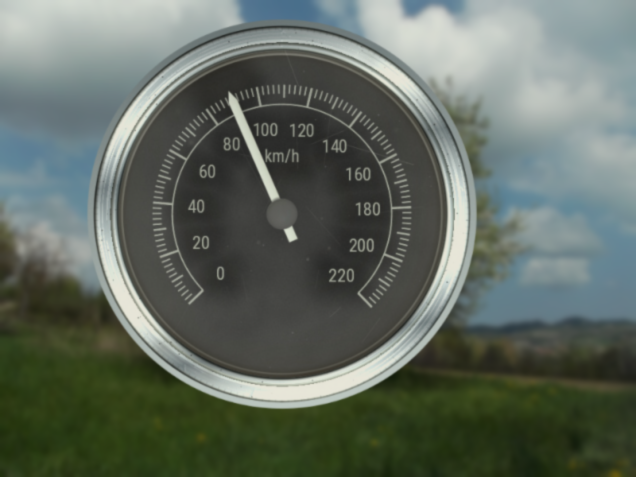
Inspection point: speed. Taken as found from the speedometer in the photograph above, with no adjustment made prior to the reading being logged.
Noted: 90 km/h
